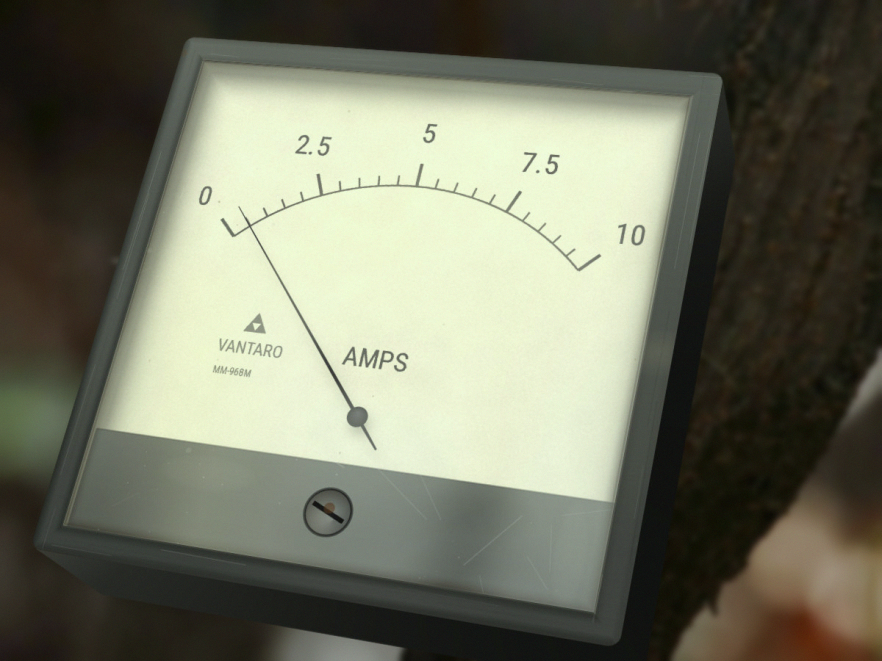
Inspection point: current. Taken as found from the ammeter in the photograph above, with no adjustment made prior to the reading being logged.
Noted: 0.5 A
